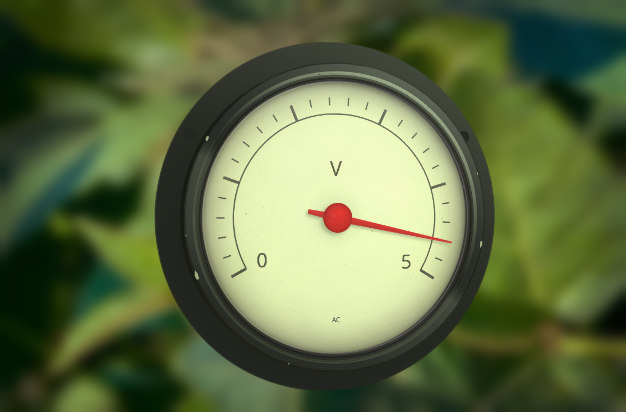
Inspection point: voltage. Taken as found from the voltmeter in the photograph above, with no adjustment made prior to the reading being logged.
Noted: 4.6 V
